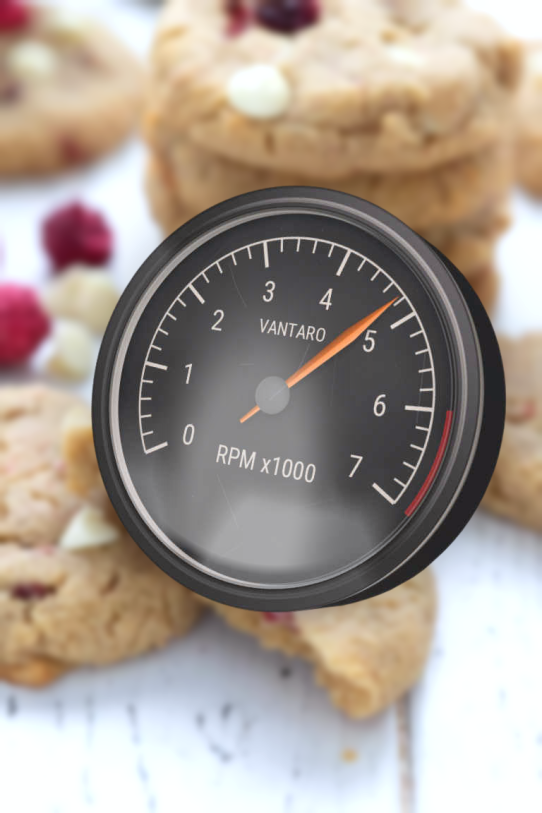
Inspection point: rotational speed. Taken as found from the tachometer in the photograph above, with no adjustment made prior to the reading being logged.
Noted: 4800 rpm
